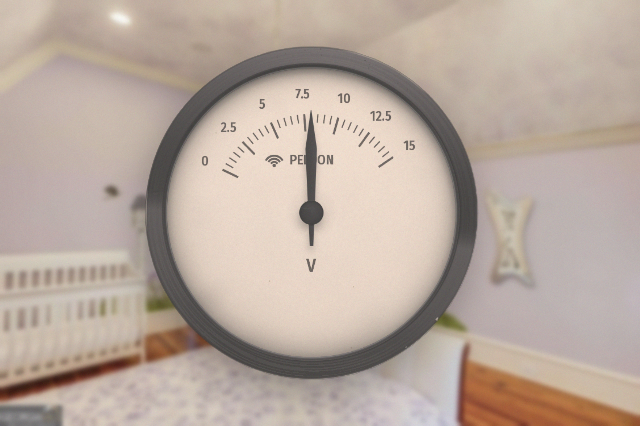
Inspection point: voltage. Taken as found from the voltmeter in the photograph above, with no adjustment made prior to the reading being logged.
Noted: 8 V
